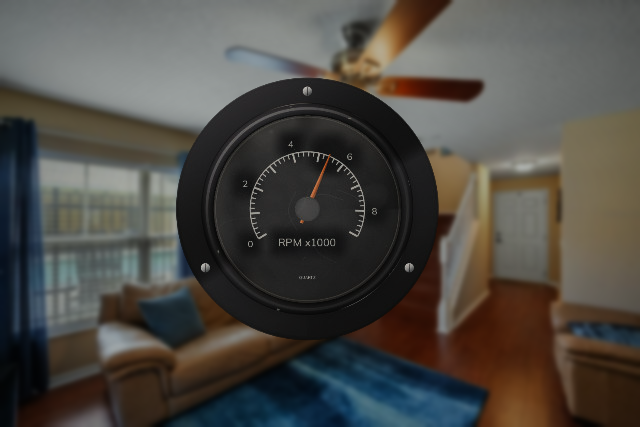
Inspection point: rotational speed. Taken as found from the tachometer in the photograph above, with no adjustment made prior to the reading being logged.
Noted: 5400 rpm
